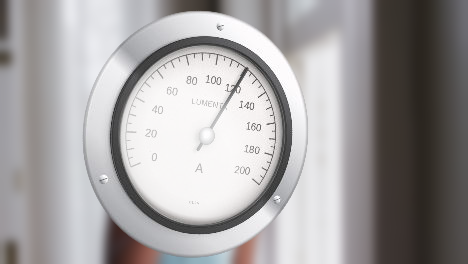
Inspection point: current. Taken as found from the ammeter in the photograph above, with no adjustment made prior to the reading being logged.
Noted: 120 A
